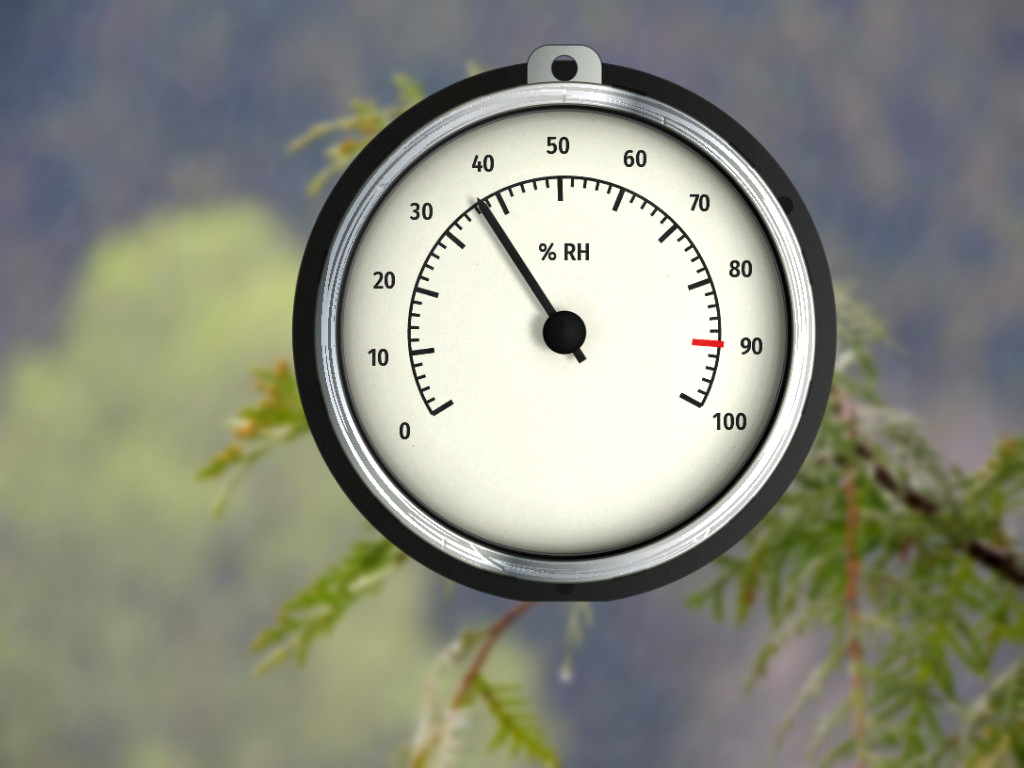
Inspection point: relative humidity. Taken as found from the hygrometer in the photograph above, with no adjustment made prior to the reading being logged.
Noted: 37 %
